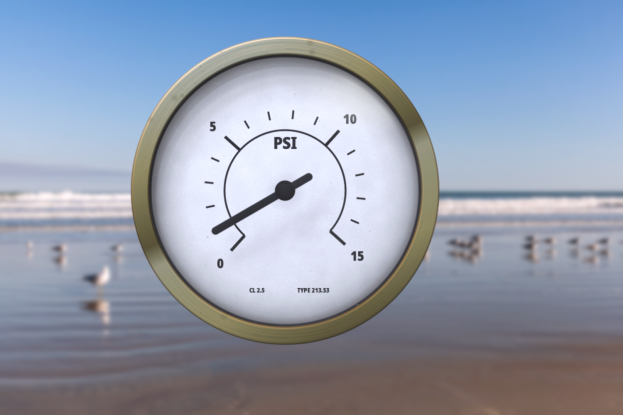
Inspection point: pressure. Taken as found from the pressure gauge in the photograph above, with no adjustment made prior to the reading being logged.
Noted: 1 psi
